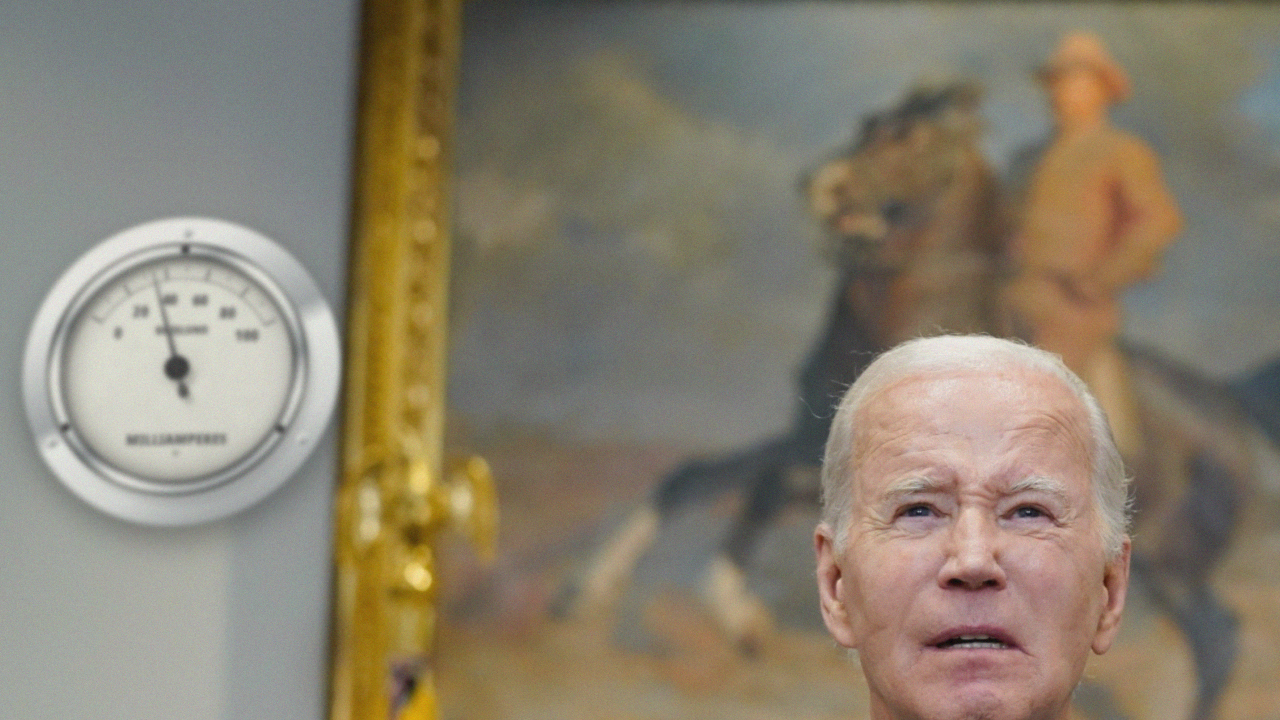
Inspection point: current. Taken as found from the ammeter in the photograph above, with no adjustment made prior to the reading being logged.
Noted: 35 mA
